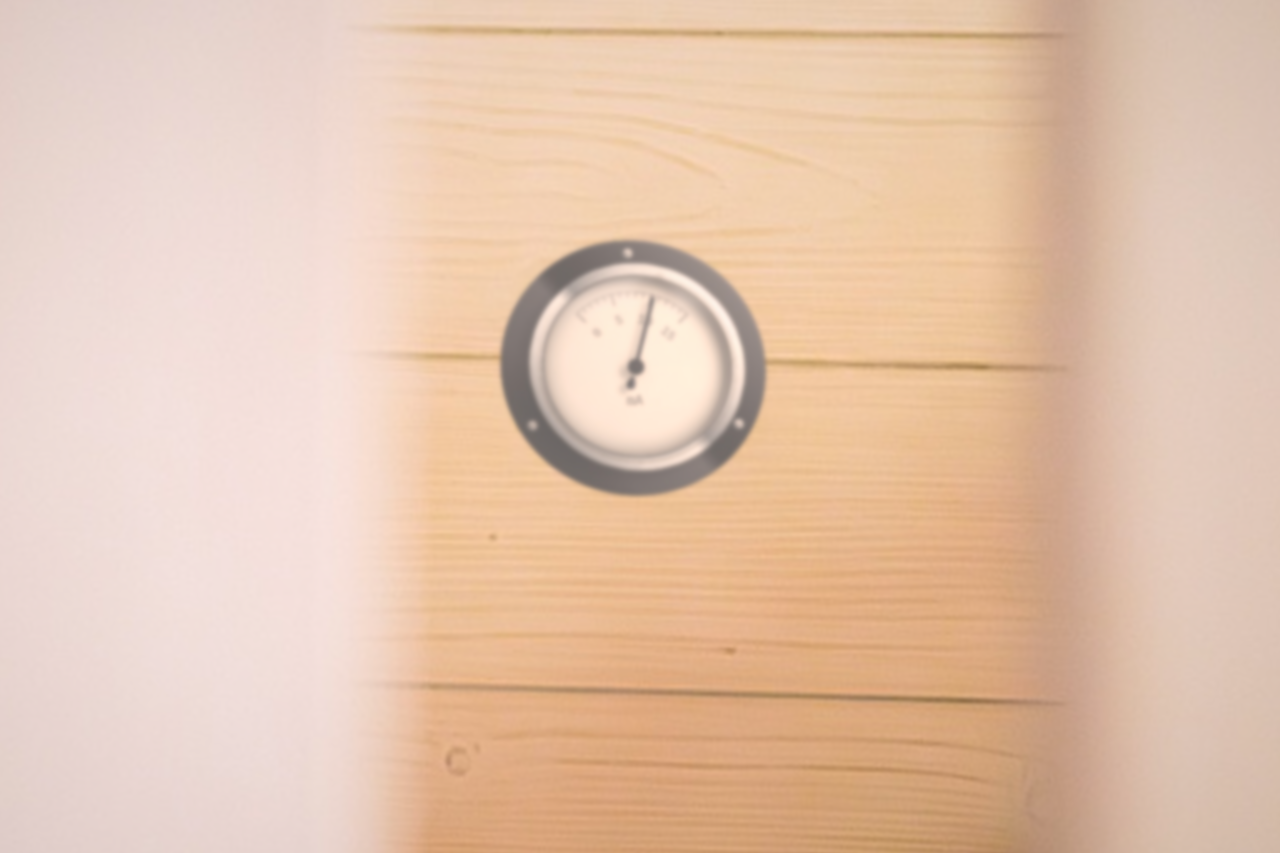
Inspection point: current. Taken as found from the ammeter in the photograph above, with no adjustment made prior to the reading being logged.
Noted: 10 mA
